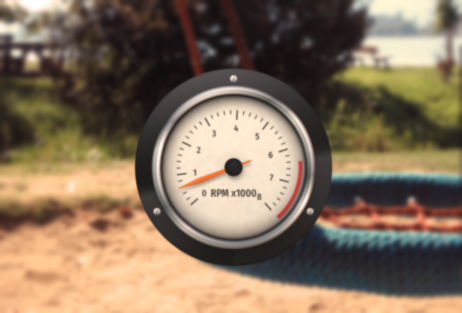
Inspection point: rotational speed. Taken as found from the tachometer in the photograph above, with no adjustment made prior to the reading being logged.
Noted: 600 rpm
